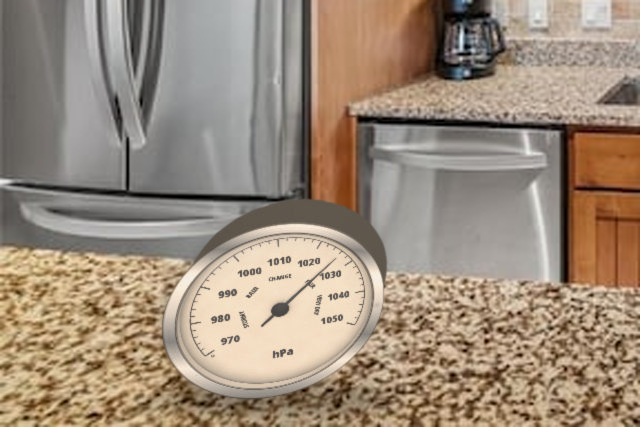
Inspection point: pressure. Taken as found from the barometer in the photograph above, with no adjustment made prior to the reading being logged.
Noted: 1026 hPa
